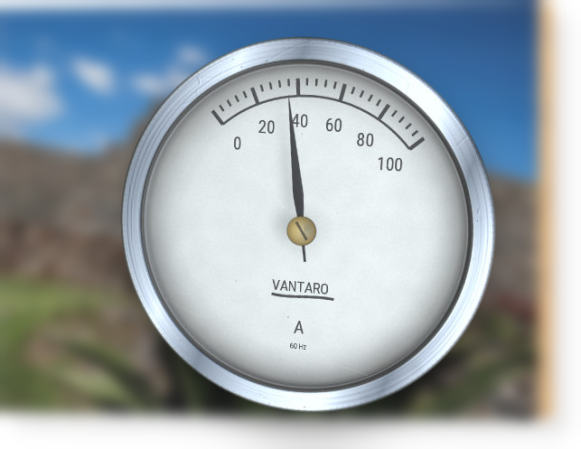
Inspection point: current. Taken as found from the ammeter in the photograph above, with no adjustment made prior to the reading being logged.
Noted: 36 A
